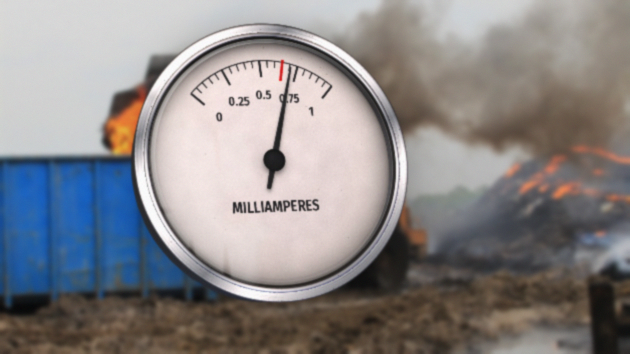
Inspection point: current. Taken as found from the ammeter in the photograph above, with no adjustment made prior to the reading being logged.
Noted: 0.7 mA
